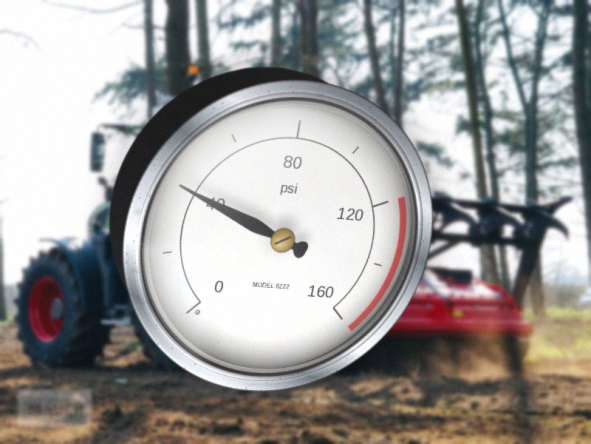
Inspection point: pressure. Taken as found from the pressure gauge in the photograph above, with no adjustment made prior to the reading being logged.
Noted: 40 psi
